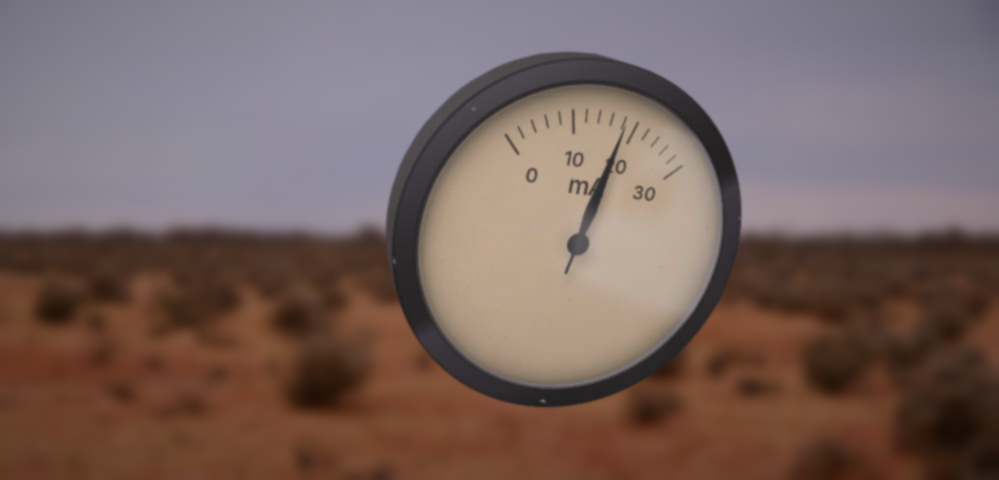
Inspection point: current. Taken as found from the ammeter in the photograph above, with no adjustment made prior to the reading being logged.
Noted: 18 mA
